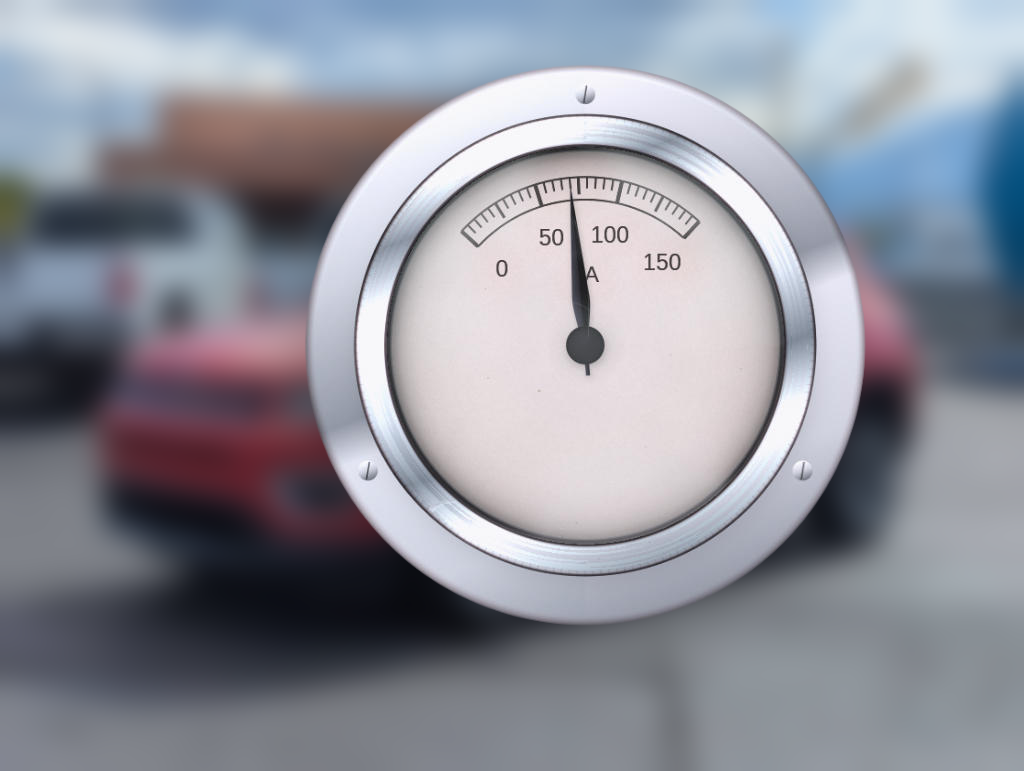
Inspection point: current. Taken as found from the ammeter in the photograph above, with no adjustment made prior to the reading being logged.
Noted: 70 µA
